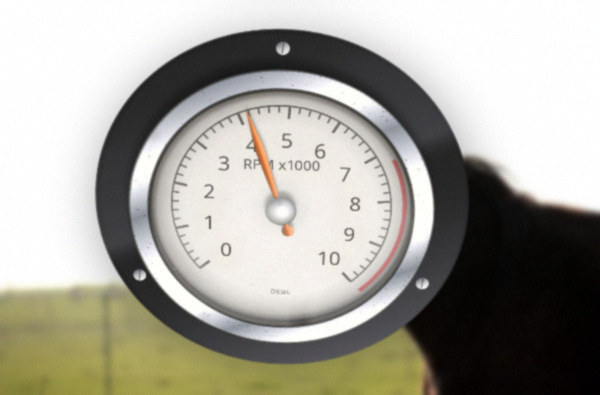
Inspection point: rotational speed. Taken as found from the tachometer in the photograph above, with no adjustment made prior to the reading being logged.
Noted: 4200 rpm
